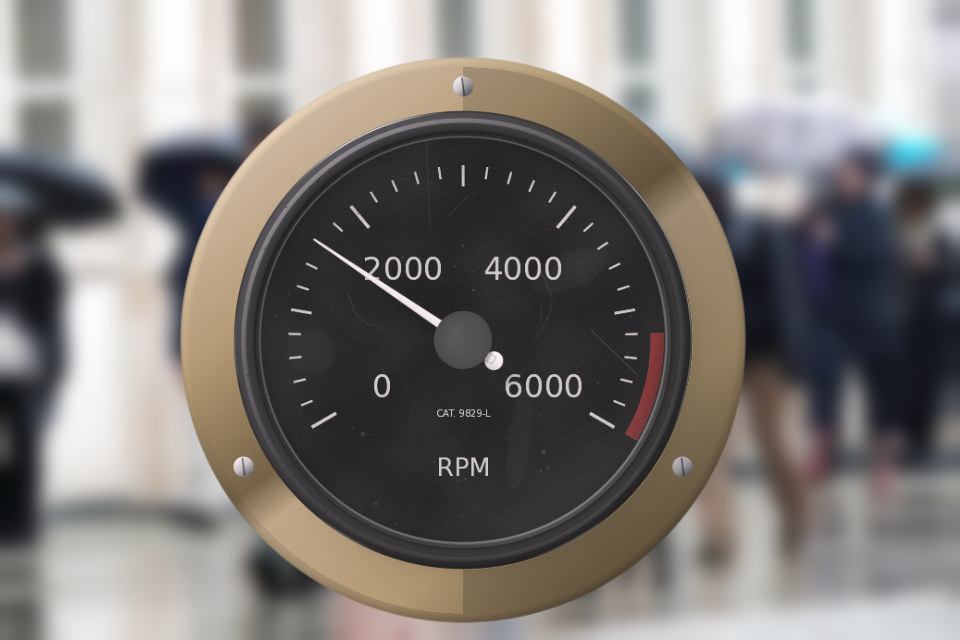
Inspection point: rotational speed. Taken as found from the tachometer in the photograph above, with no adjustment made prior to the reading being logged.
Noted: 1600 rpm
